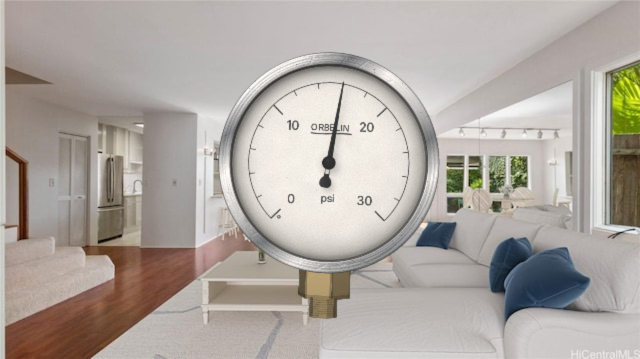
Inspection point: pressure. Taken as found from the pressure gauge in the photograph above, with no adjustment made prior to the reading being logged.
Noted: 16 psi
